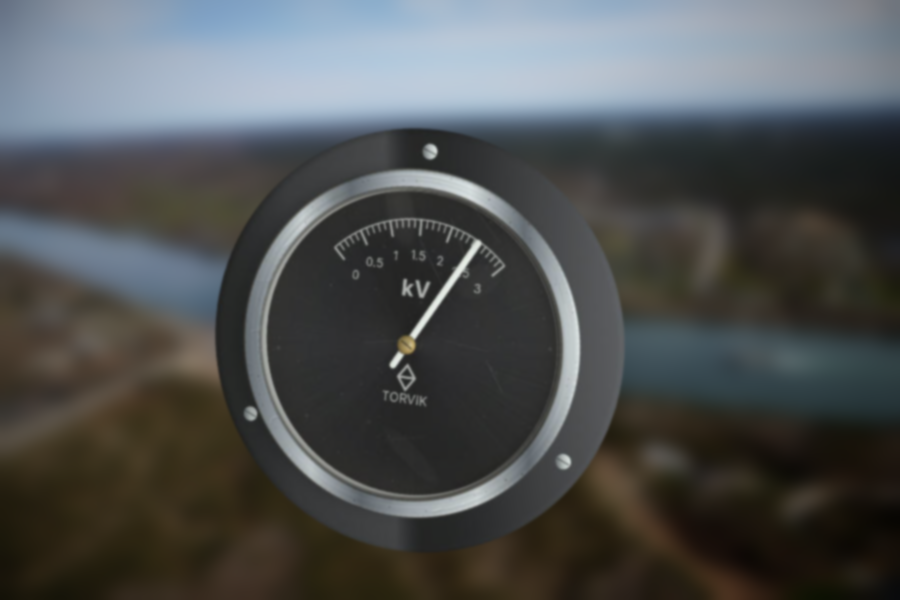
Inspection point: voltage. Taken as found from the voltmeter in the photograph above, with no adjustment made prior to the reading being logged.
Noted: 2.5 kV
